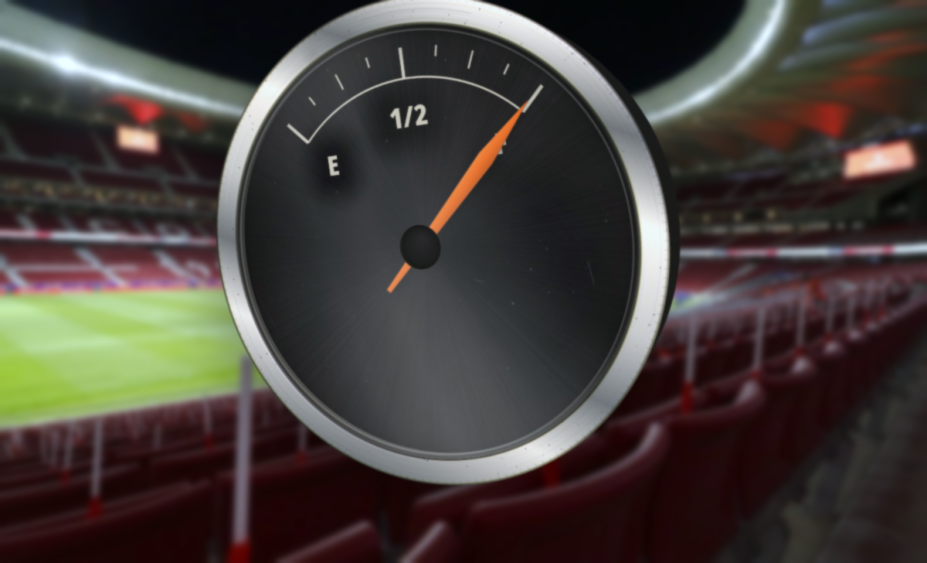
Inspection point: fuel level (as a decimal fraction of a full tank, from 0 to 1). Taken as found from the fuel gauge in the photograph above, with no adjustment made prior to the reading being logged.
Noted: 1
